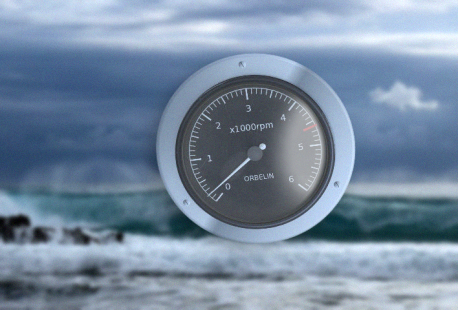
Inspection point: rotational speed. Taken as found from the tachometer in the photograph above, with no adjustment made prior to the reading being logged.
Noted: 200 rpm
